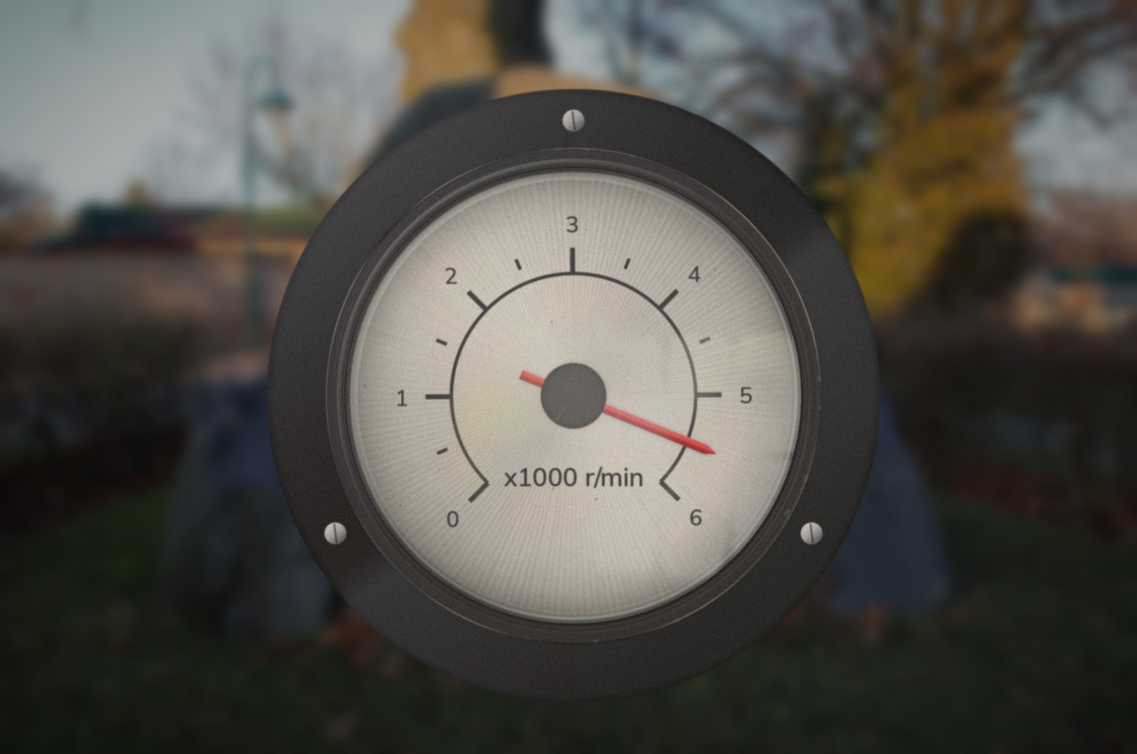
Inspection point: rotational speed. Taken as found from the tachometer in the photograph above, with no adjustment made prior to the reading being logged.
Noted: 5500 rpm
